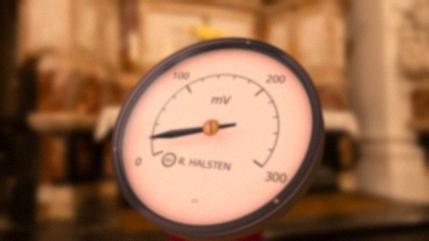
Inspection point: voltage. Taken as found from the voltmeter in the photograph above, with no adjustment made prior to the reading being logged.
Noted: 20 mV
